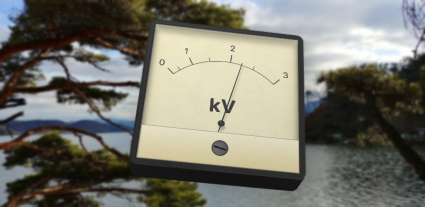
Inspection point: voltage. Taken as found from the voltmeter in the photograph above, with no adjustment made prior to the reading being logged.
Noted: 2.25 kV
